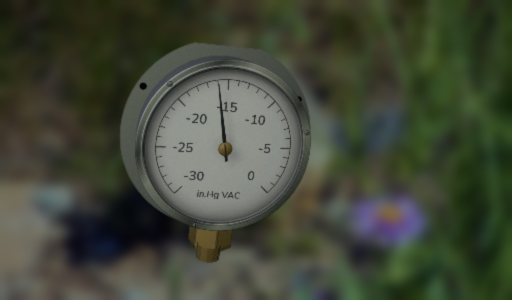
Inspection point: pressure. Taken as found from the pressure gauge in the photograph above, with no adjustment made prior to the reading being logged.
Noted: -16 inHg
